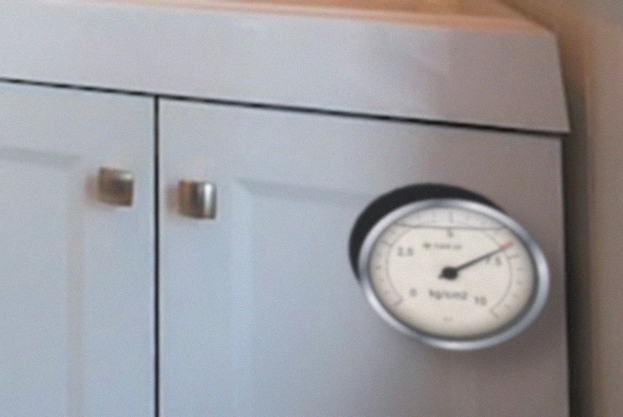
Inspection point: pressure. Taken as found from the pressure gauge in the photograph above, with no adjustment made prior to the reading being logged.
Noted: 7 kg/cm²
